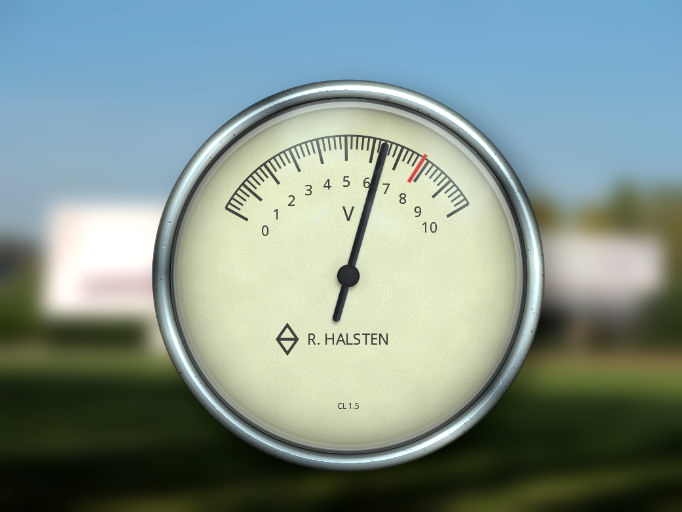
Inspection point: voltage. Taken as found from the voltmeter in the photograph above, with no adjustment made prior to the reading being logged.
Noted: 6.4 V
